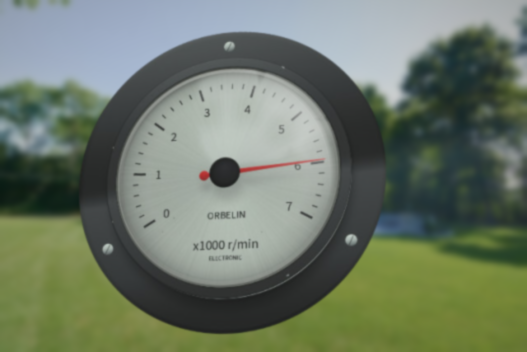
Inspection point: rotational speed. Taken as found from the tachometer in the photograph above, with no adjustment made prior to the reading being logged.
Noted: 6000 rpm
